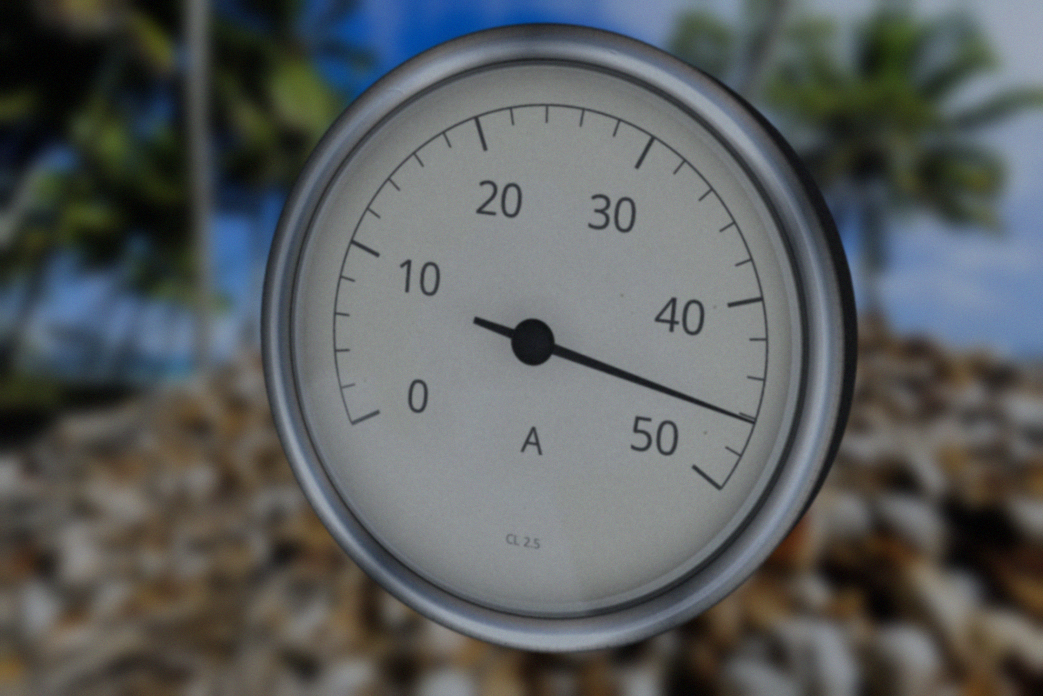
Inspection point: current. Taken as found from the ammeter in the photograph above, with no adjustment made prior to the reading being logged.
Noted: 46 A
